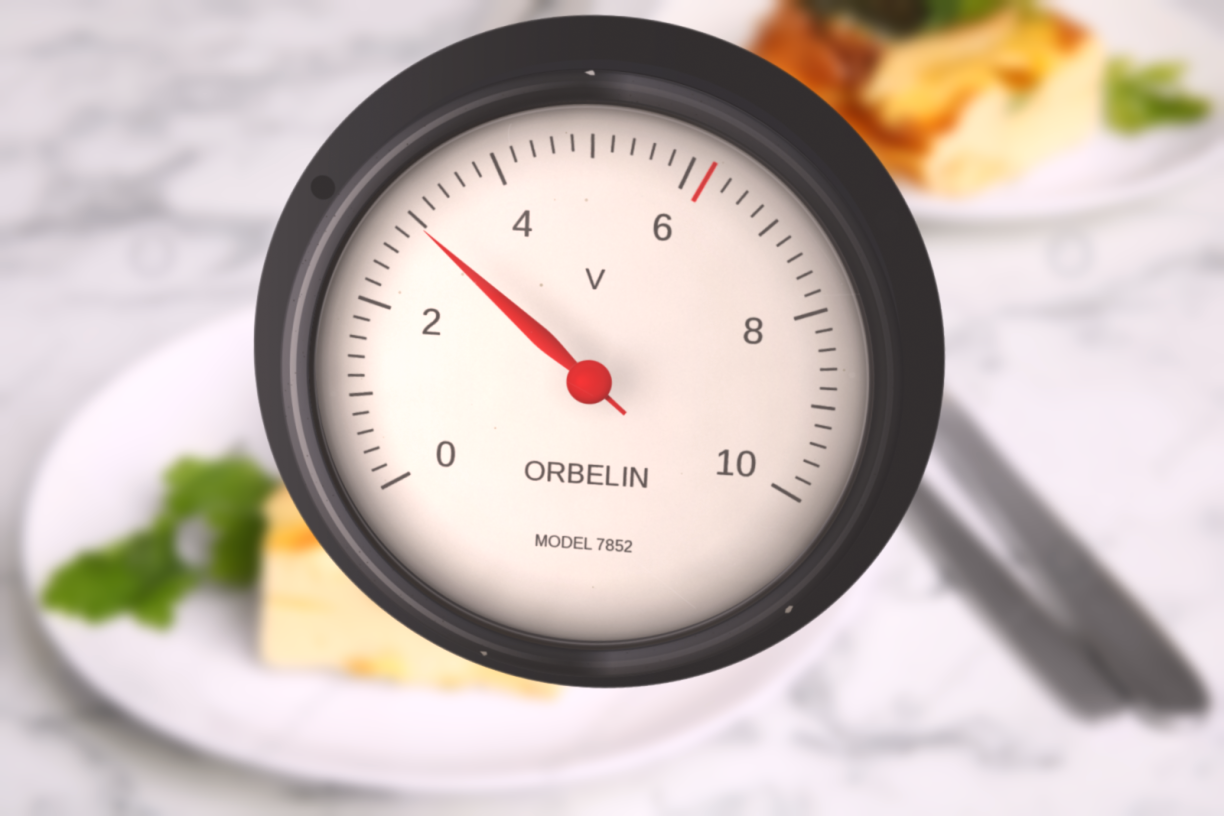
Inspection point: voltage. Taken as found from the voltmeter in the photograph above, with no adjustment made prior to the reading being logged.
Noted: 3 V
